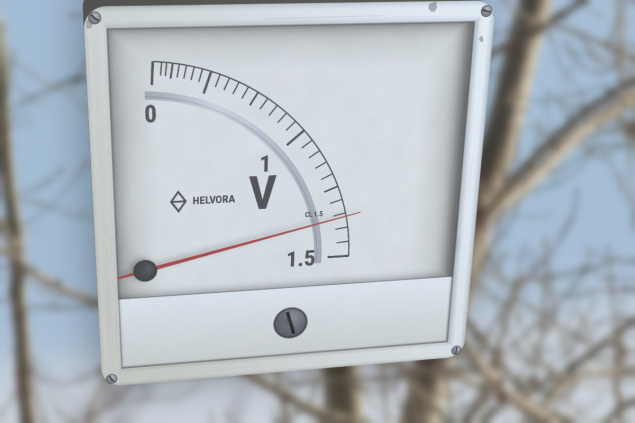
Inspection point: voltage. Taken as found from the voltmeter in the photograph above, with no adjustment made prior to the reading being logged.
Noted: 1.35 V
